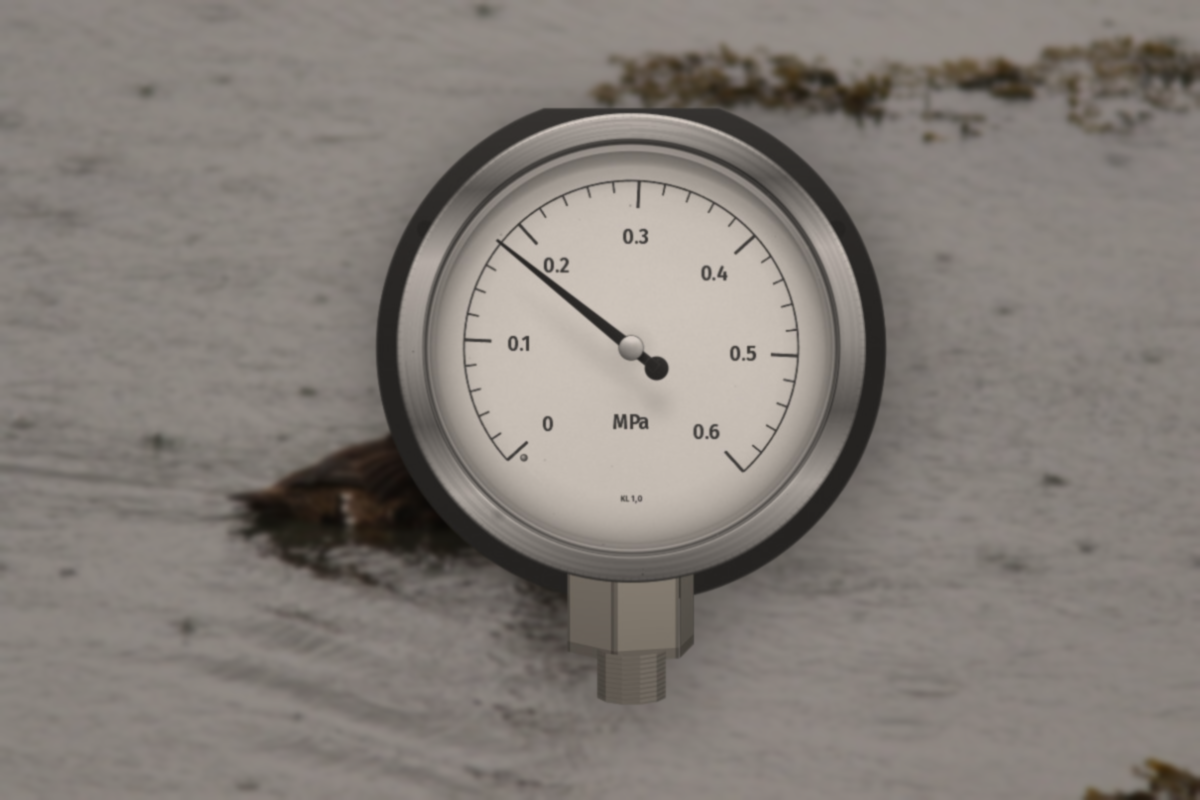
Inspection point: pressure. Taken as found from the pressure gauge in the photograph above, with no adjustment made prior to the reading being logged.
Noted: 0.18 MPa
